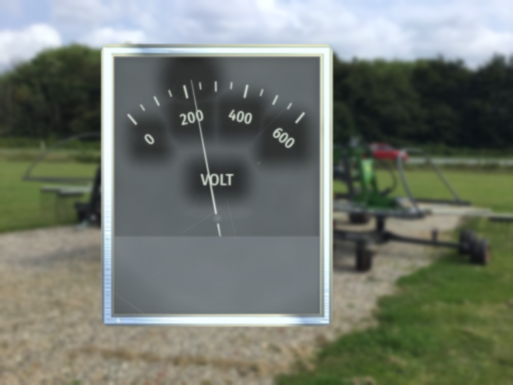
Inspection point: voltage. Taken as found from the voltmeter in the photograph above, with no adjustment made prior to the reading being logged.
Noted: 225 V
